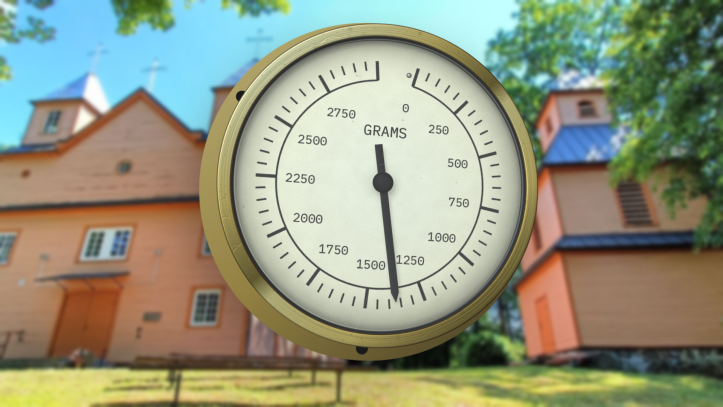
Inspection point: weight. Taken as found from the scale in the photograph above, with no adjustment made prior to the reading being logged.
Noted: 1375 g
